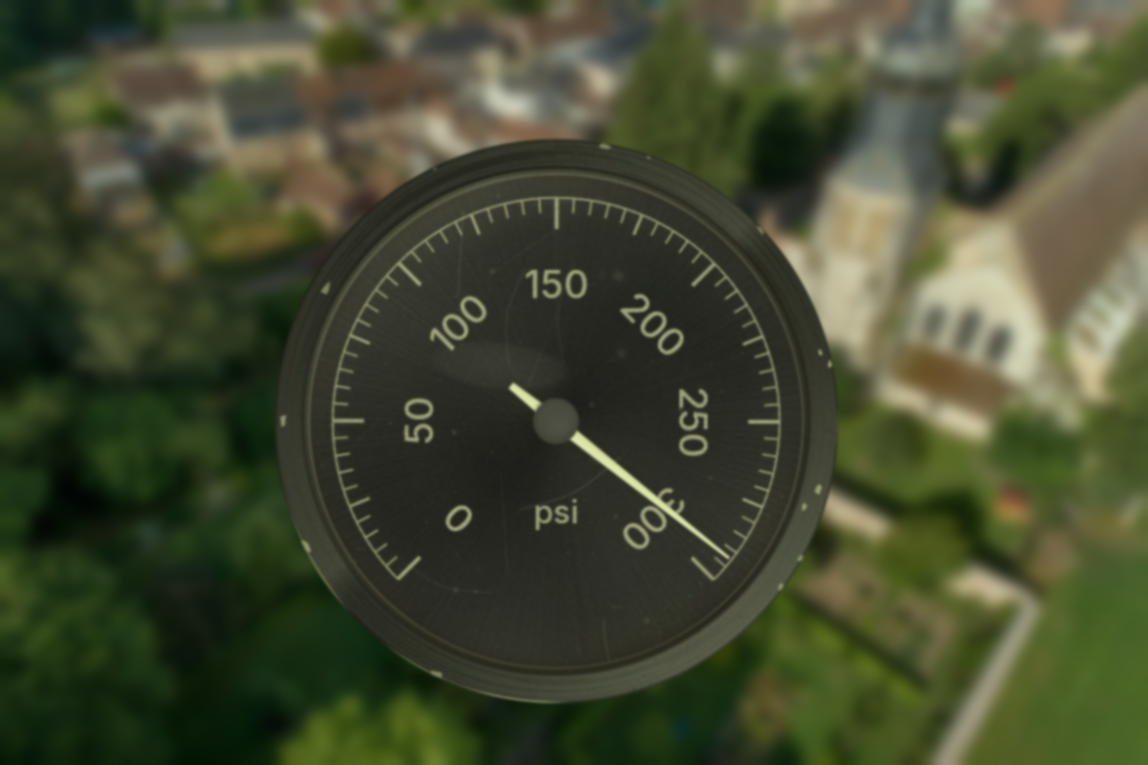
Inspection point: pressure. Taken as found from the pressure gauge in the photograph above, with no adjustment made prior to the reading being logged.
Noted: 292.5 psi
